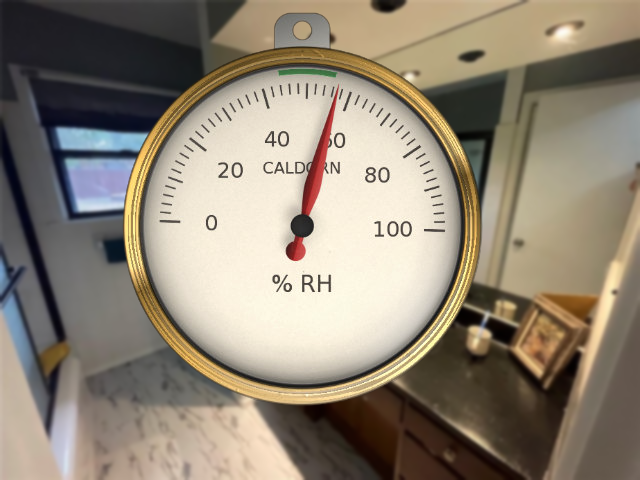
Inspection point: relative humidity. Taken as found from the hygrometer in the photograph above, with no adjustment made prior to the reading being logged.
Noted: 57 %
